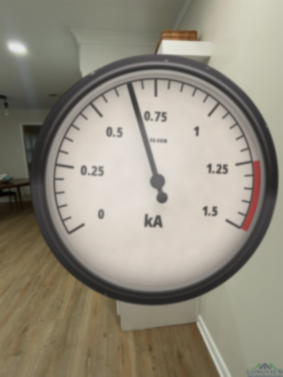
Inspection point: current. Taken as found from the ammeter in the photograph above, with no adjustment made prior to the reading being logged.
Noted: 0.65 kA
